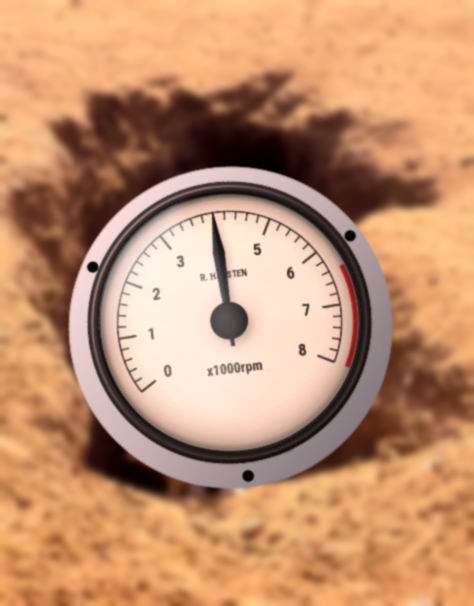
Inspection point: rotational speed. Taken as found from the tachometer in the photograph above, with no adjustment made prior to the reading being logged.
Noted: 4000 rpm
